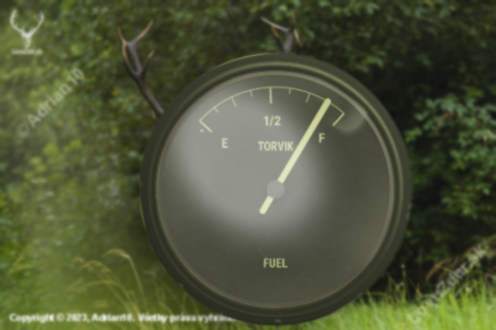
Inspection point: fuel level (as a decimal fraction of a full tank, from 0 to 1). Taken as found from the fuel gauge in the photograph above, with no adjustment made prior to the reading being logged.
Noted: 0.875
